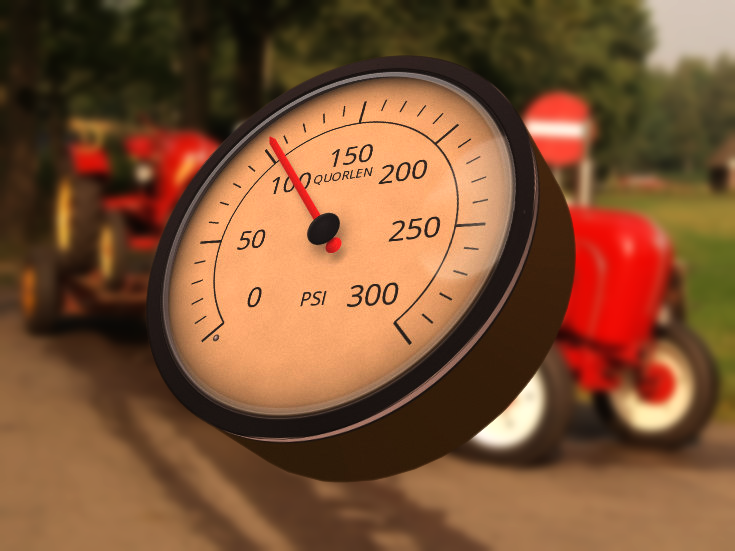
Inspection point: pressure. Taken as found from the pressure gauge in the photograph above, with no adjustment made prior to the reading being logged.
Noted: 105 psi
